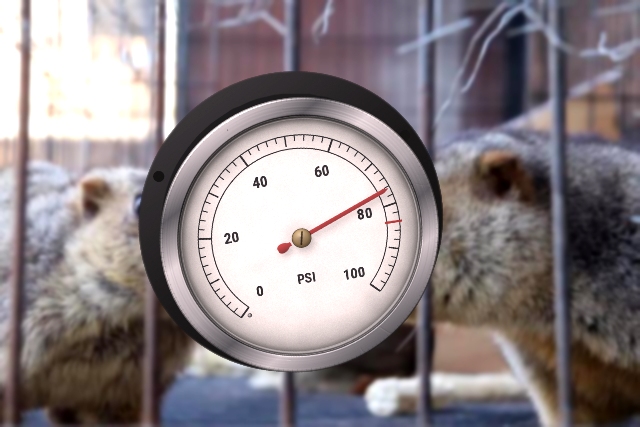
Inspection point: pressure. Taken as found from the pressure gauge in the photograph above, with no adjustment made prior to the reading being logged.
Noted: 76 psi
